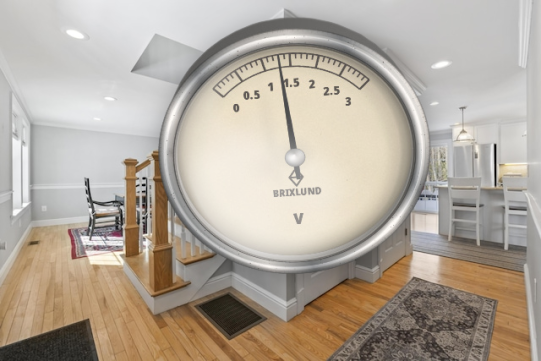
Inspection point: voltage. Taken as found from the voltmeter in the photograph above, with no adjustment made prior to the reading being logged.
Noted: 1.3 V
